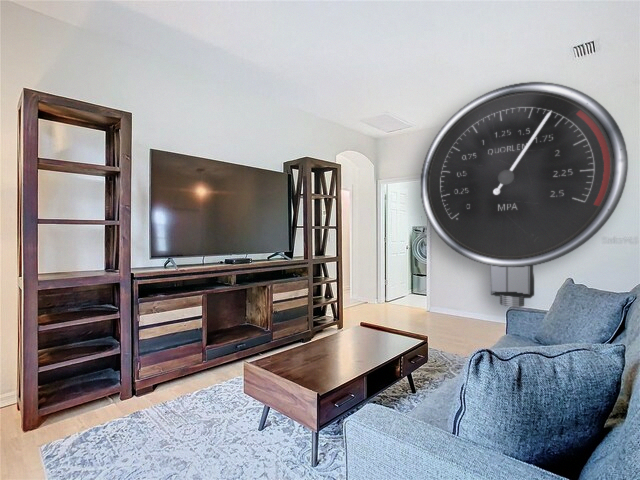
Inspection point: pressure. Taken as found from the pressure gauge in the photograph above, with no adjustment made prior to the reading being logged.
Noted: 1.65 MPa
